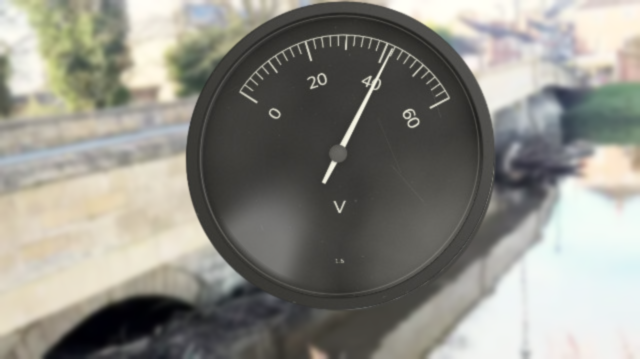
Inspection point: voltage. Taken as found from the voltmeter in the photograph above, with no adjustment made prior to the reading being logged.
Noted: 42 V
